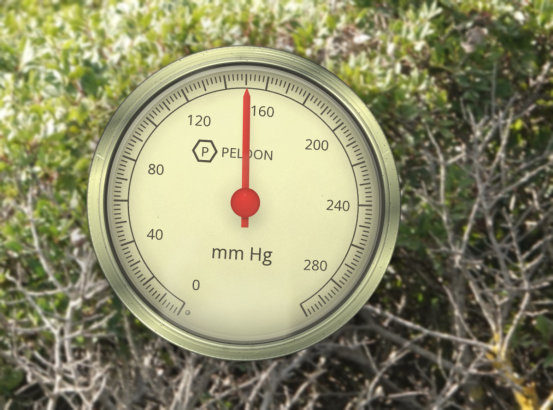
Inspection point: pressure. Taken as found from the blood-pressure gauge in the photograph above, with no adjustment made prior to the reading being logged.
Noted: 150 mmHg
